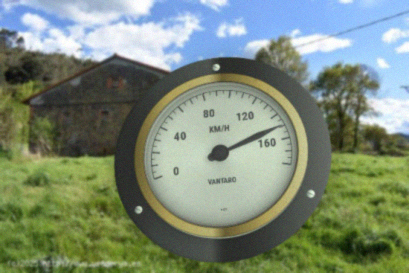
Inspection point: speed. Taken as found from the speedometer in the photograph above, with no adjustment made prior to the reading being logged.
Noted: 150 km/h
